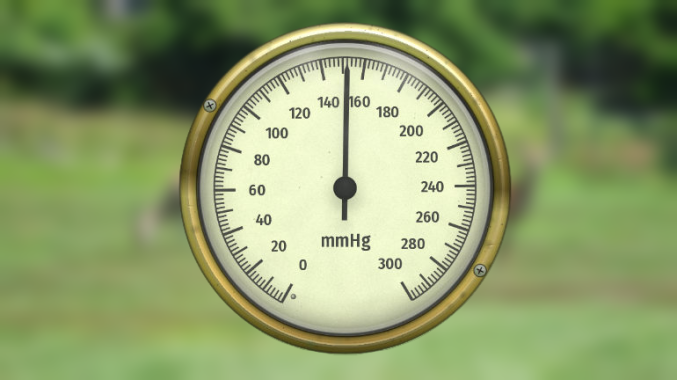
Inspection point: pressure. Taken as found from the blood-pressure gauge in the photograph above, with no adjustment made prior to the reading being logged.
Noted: 152 mmHg
